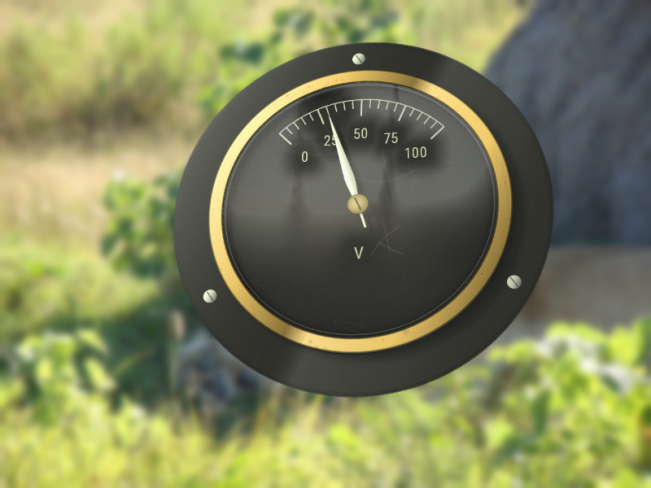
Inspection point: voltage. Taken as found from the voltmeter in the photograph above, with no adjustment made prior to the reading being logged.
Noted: 30 V
